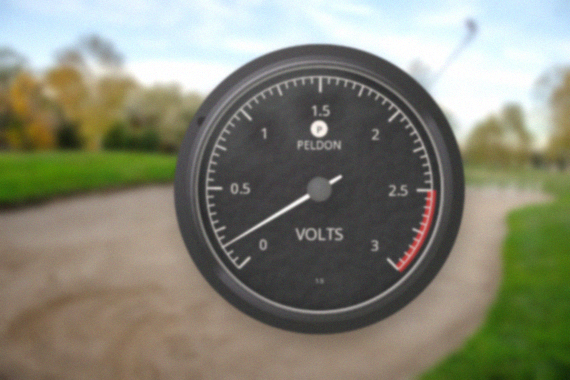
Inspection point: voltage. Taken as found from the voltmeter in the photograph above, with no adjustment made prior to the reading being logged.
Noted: 0.15 V
